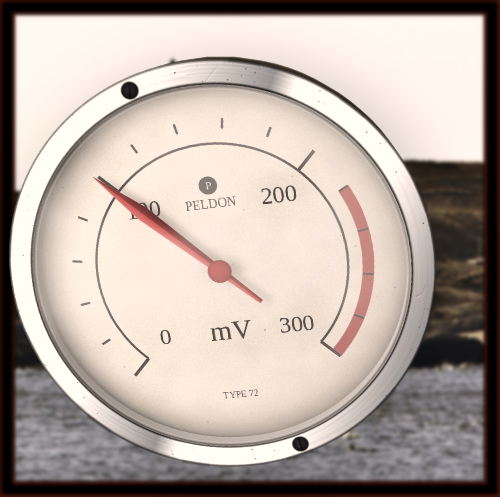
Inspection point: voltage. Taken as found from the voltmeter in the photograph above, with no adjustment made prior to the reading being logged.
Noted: 100 mV
